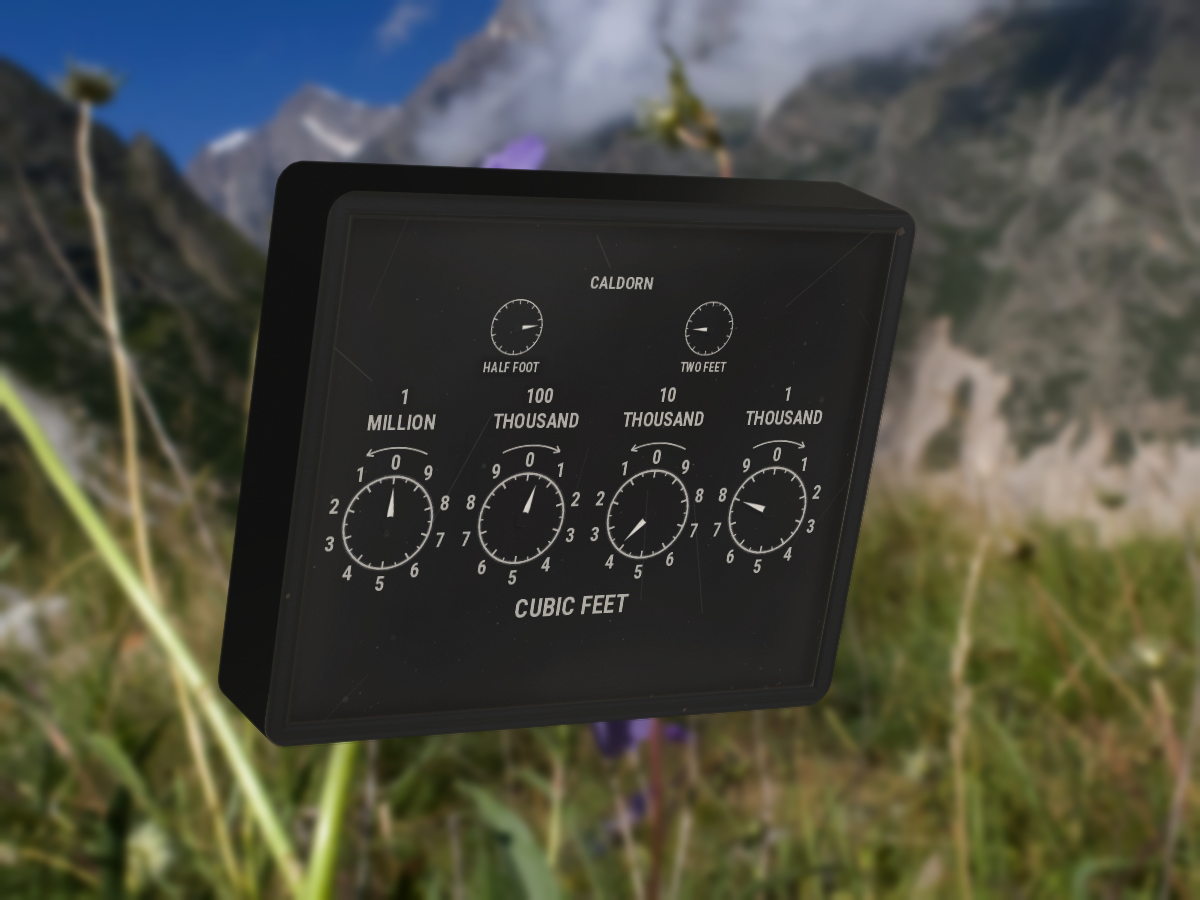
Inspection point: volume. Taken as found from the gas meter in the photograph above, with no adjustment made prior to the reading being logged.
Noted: 3800 ft³
